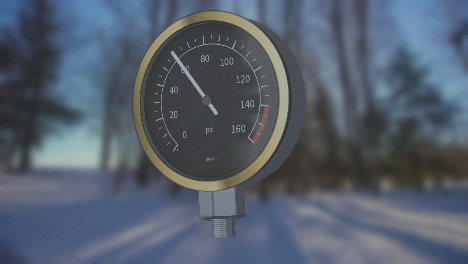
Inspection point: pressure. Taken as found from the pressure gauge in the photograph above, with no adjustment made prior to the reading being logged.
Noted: 60 psi
